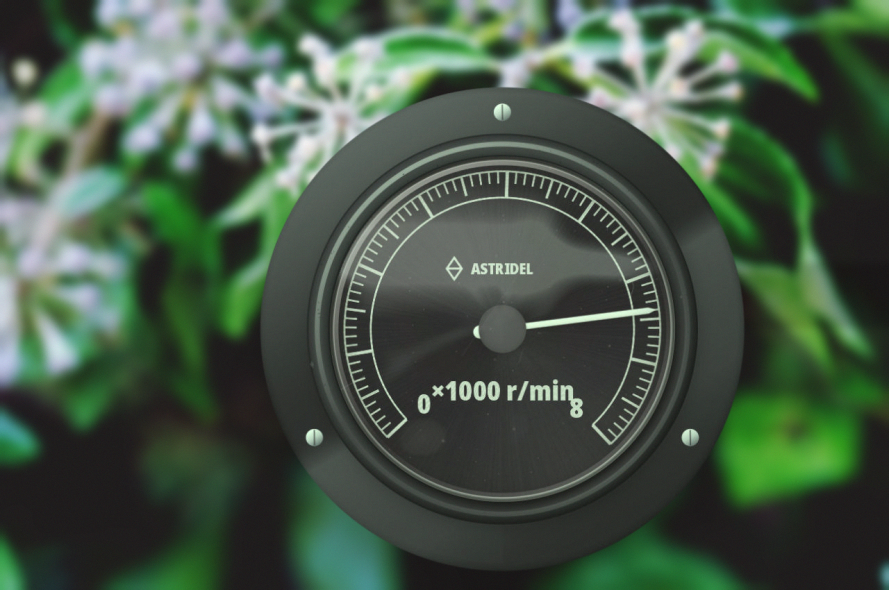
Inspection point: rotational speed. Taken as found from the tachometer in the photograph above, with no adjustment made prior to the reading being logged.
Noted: 6400 rpm
